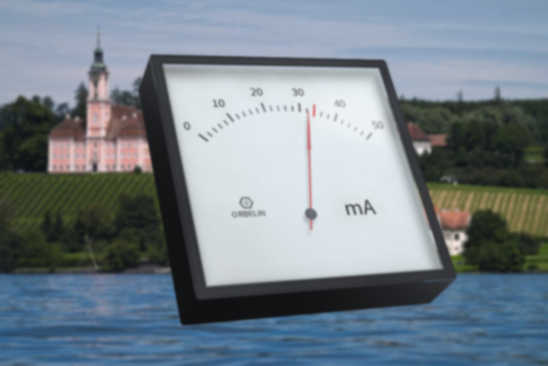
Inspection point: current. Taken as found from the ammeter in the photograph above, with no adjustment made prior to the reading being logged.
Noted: 32 mA
